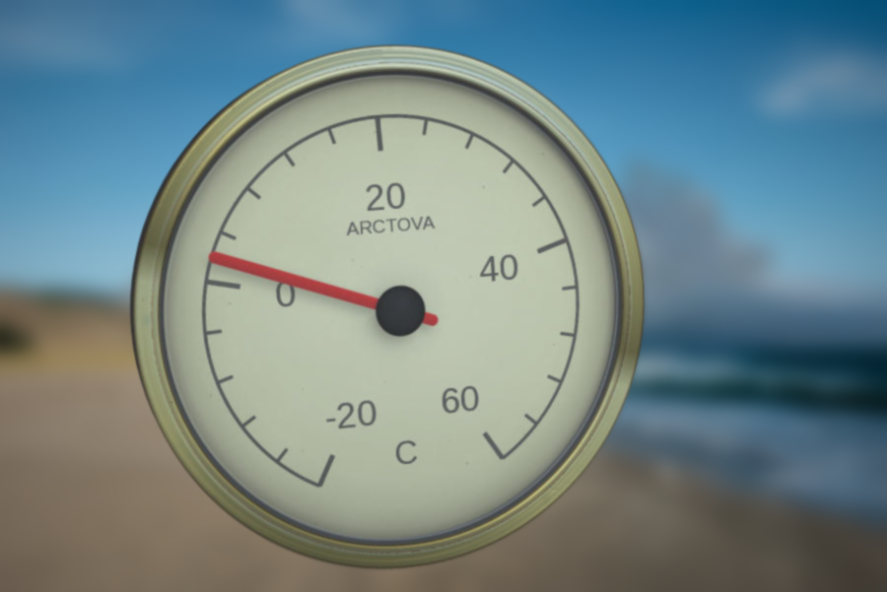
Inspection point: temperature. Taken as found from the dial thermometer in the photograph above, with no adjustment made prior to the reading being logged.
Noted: 2 °C
